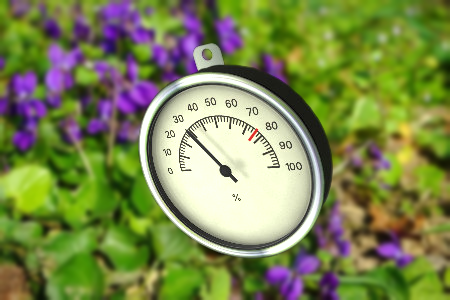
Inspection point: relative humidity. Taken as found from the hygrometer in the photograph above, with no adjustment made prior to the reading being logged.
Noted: 30 %
